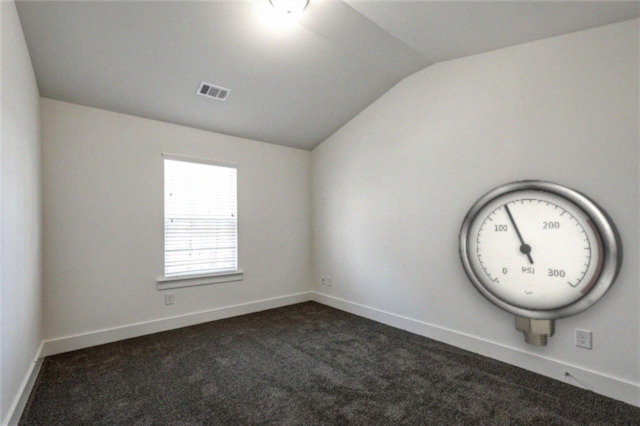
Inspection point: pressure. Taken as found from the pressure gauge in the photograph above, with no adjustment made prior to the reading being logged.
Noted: 130 psi
